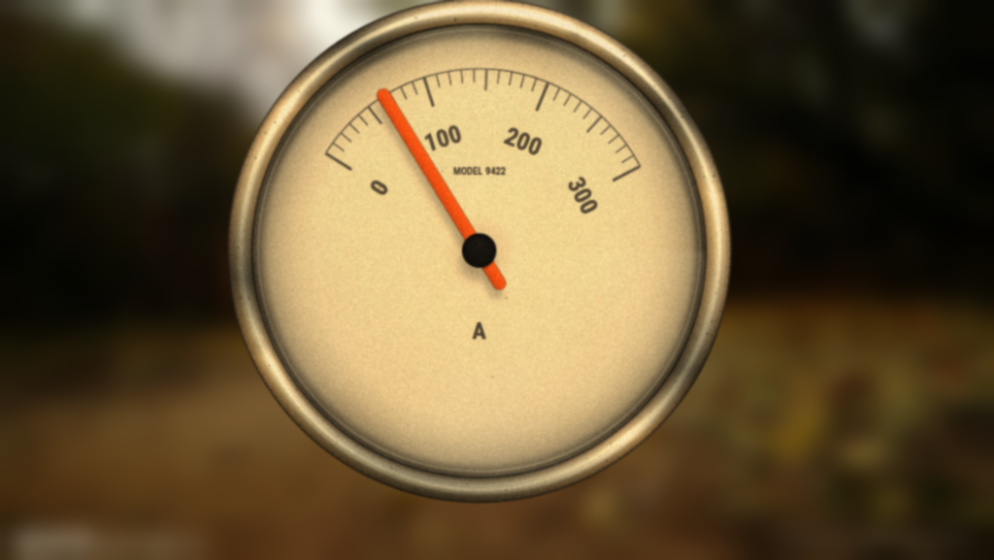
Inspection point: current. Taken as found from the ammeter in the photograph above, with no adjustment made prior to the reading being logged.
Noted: 65 A
